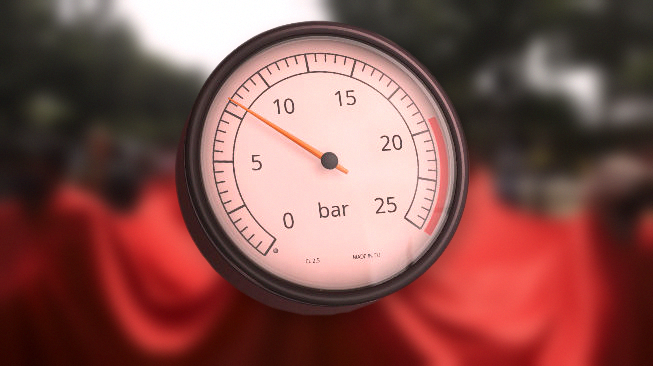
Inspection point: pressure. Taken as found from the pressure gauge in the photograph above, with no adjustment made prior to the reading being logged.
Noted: 8 bar
